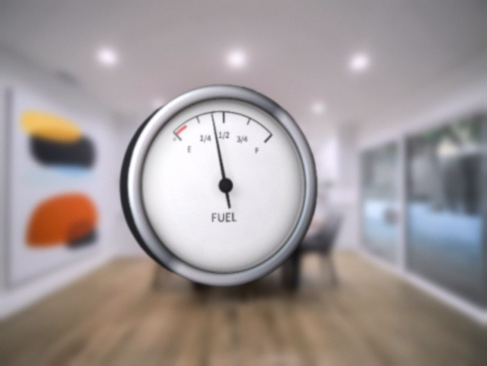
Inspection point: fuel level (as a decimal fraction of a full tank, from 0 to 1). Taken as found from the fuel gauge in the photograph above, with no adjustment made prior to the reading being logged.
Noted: 0.375
